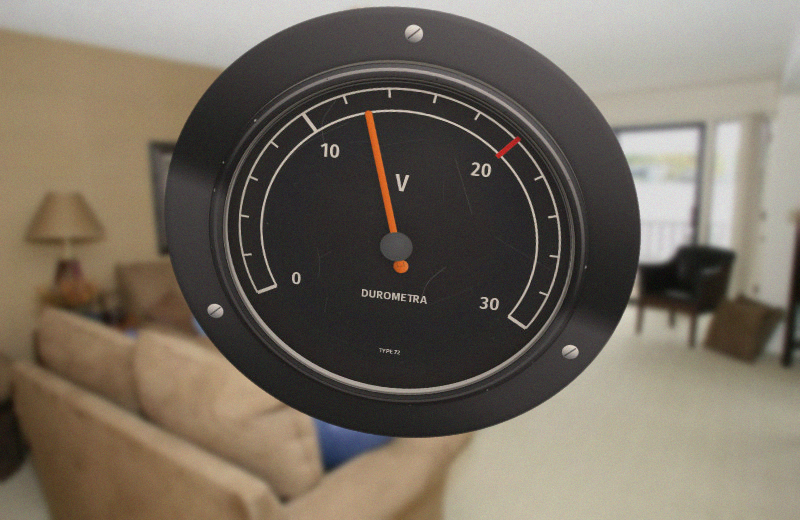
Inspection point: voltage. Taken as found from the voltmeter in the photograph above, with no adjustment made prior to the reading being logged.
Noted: 13 V
